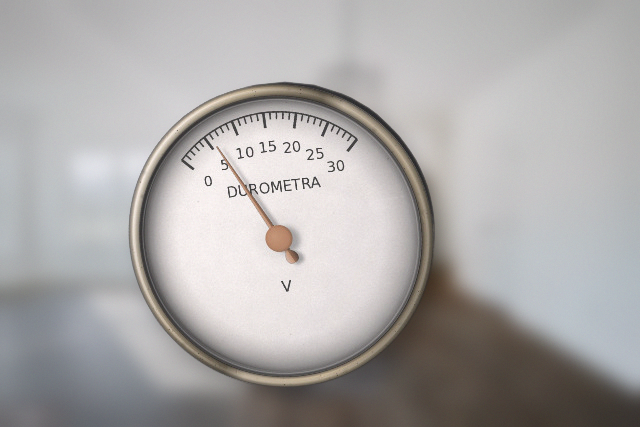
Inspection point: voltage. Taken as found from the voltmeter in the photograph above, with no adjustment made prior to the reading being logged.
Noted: 6 V
